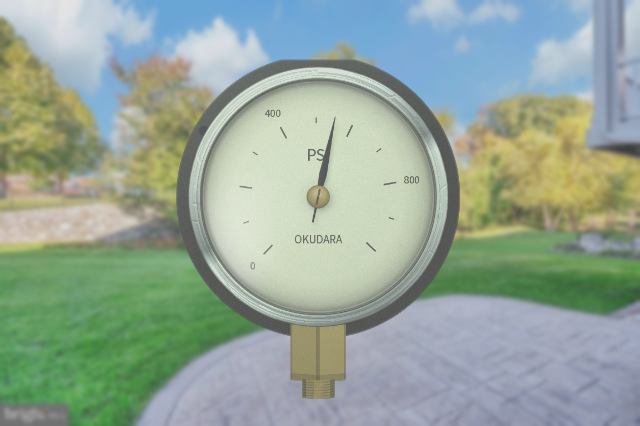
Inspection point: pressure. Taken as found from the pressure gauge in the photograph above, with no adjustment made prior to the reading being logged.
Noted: 550 psi
